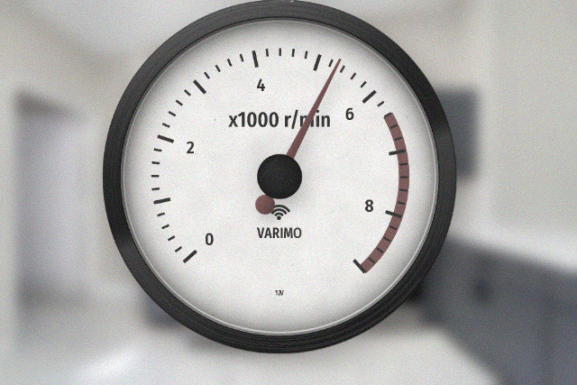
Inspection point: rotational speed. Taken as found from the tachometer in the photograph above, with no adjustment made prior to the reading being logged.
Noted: 5300 rpm
